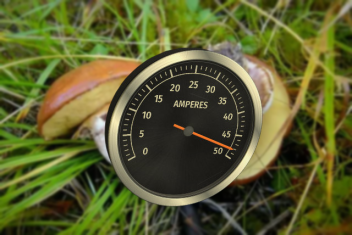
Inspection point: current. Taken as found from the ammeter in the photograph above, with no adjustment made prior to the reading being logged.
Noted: 48 A
